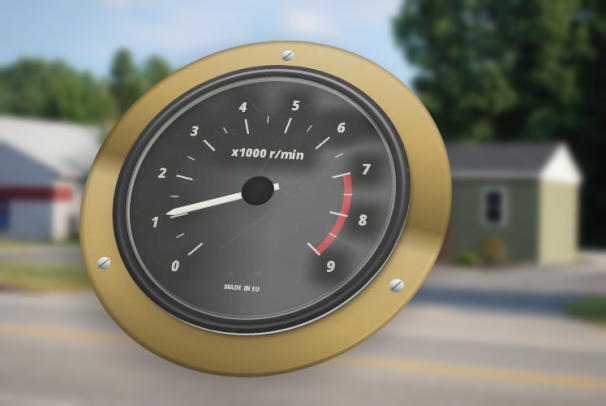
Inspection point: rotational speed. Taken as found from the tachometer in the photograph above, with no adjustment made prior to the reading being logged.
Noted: 1000 rpm
